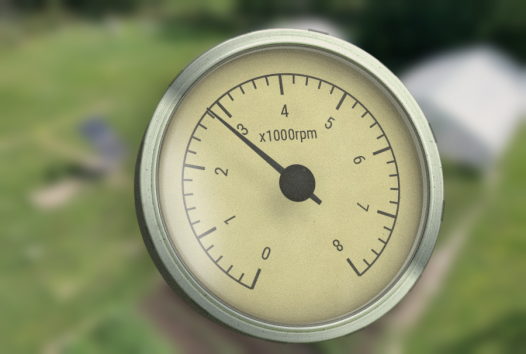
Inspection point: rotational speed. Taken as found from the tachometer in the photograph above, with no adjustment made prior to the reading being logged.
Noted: 2800 rpm
